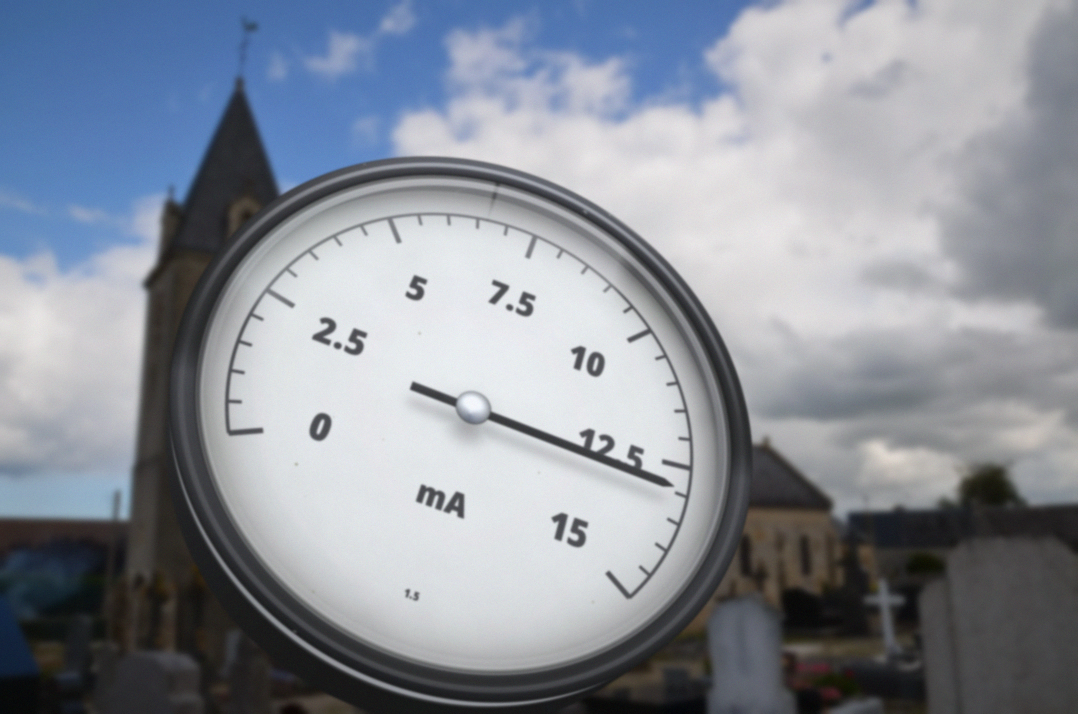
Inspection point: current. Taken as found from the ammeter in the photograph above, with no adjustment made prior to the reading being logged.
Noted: 13 mA
